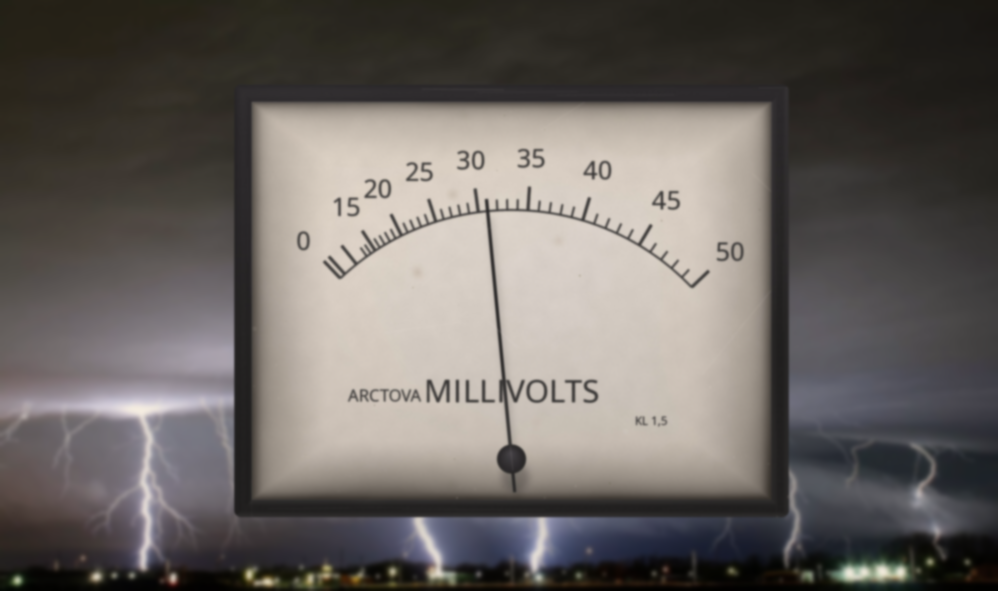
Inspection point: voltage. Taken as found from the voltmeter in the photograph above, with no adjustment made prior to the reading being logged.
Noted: 31 mV
